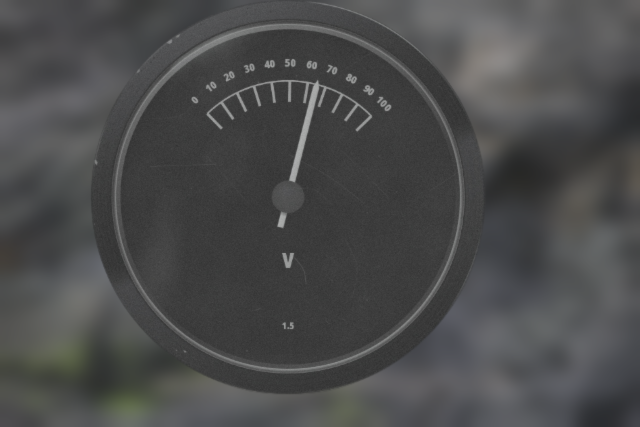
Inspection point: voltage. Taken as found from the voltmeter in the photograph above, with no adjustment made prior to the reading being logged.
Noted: 65 V
